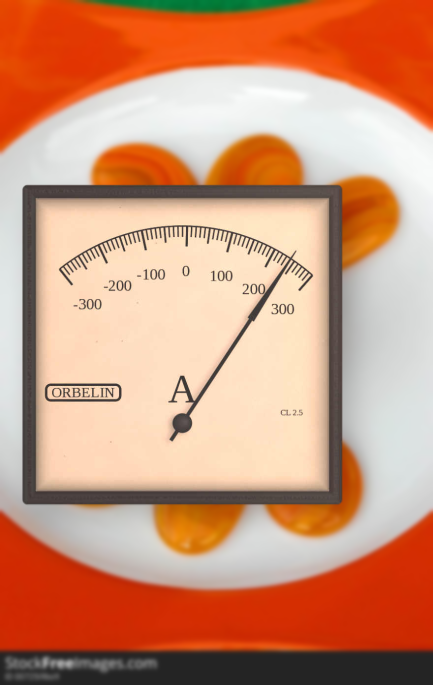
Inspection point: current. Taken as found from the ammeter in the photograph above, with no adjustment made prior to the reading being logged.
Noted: 240 A
